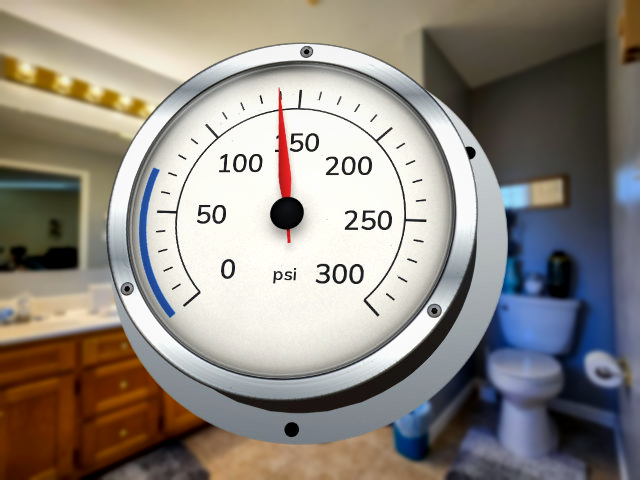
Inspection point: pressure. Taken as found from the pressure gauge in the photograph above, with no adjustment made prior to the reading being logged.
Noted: 140 psi
